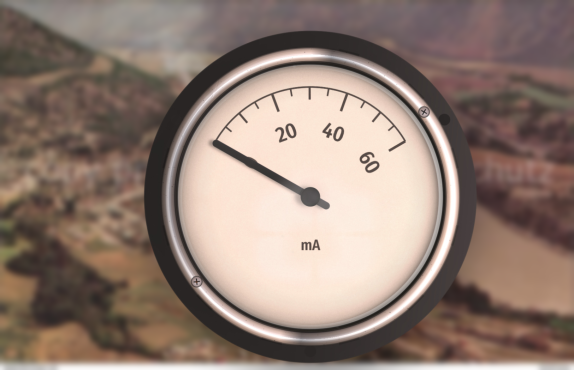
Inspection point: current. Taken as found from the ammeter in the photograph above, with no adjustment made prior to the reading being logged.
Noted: 0 mA
